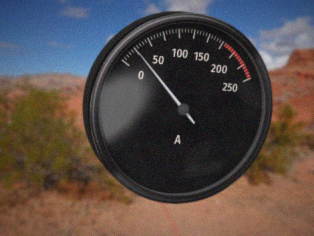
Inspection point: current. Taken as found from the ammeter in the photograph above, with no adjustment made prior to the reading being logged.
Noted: 25 A
